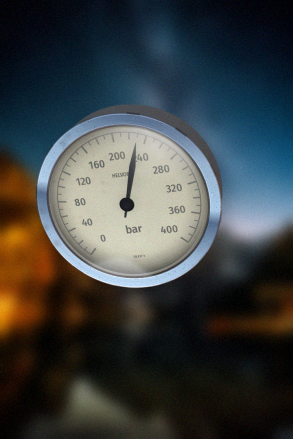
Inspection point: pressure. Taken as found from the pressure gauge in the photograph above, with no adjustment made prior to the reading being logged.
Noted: 230 bar
